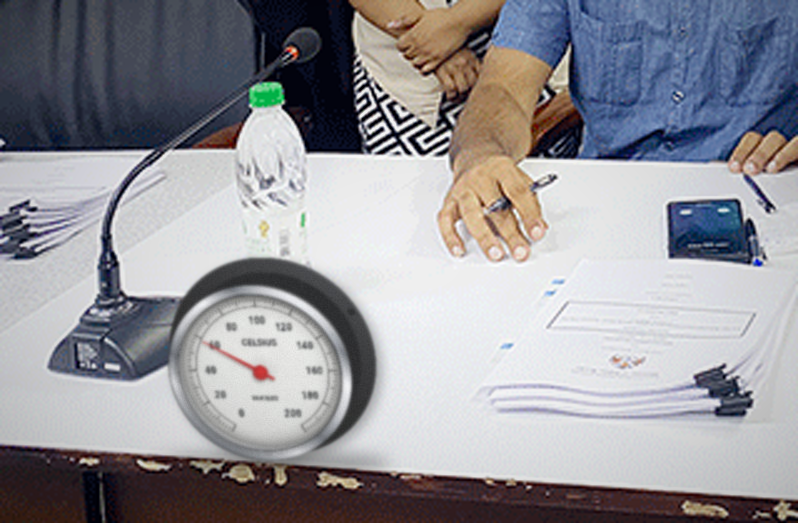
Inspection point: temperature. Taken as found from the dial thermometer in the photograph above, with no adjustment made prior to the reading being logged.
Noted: 60 °C
